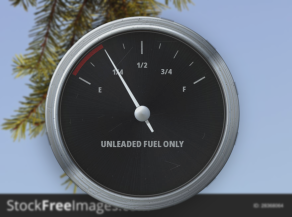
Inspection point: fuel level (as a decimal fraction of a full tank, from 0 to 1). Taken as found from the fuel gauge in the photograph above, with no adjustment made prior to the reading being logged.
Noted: 0.25
